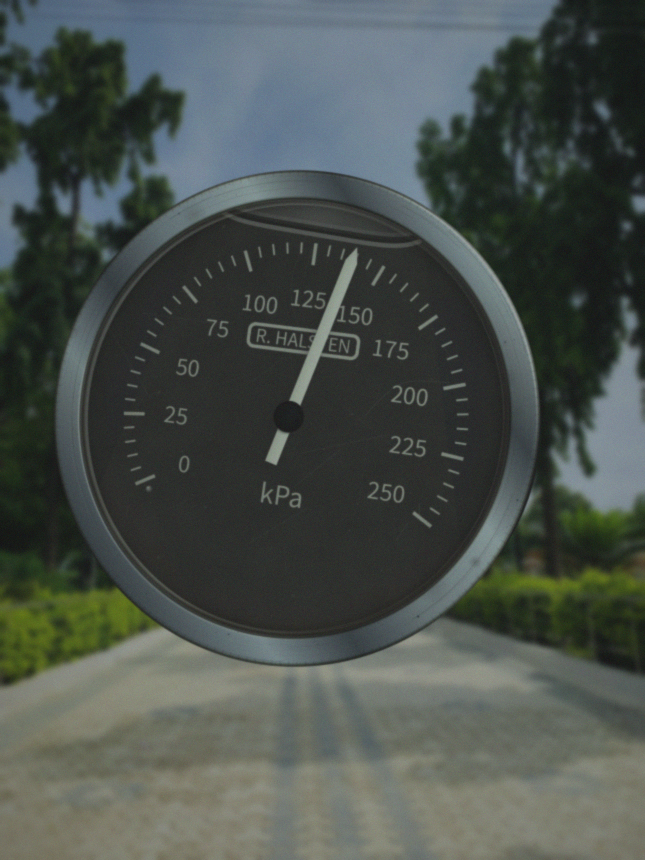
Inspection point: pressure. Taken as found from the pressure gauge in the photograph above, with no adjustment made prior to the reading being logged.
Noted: 140 kPa
